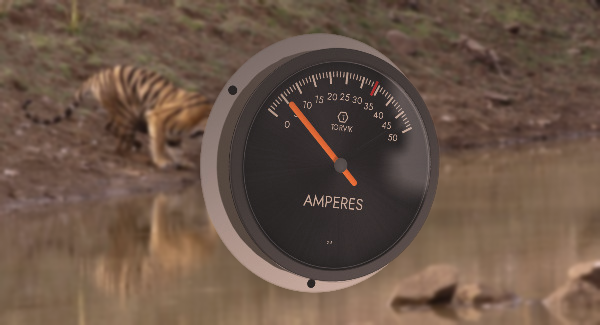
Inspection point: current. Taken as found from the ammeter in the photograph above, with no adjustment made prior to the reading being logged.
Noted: 5 A
